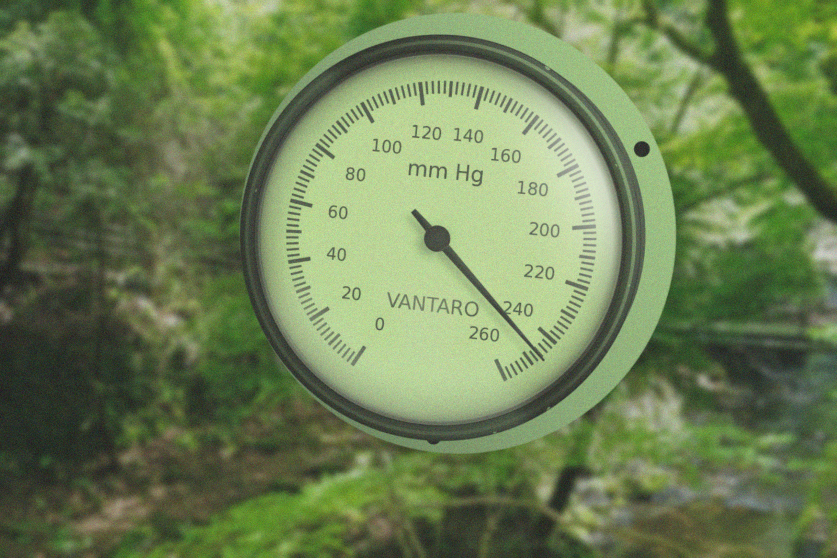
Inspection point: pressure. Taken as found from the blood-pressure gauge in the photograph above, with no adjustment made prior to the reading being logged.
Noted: 246 mmHg
